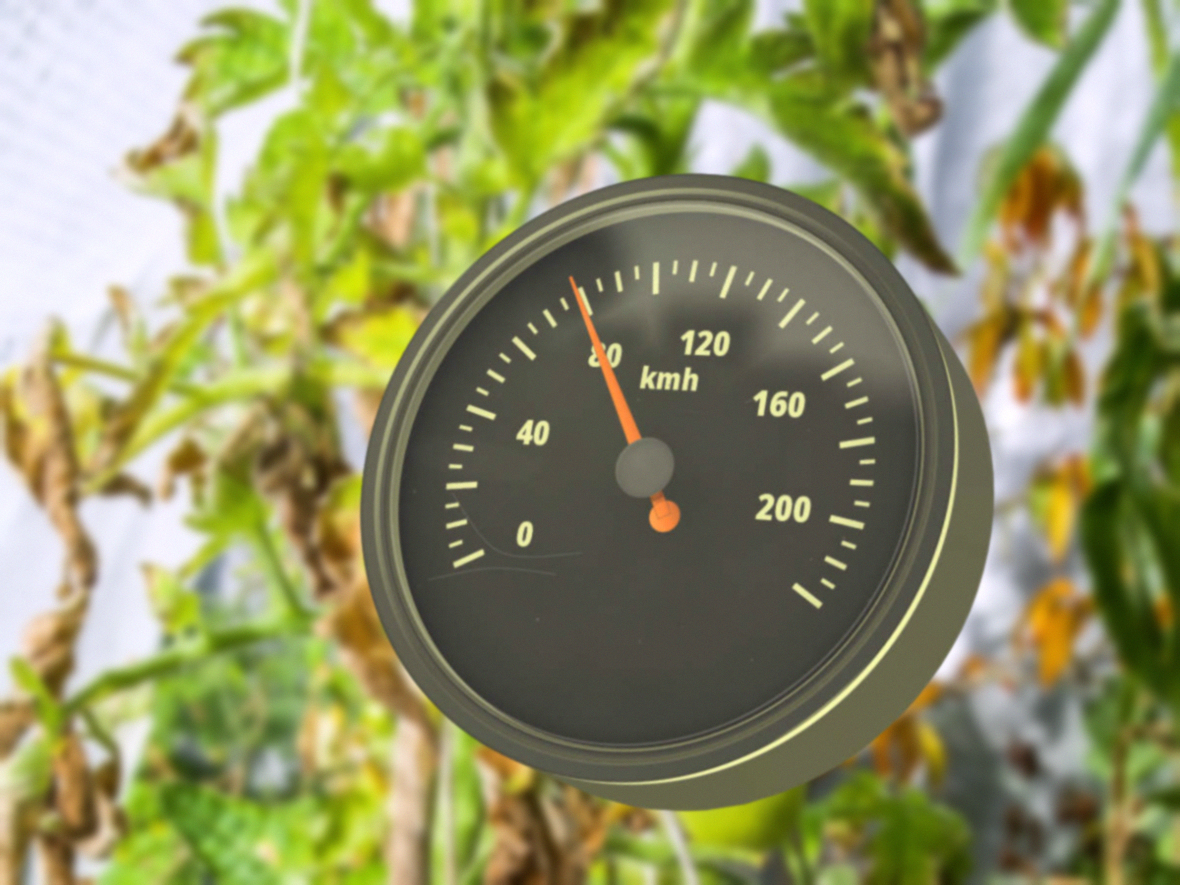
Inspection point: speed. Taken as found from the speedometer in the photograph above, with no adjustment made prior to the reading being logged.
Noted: 80 km/h
